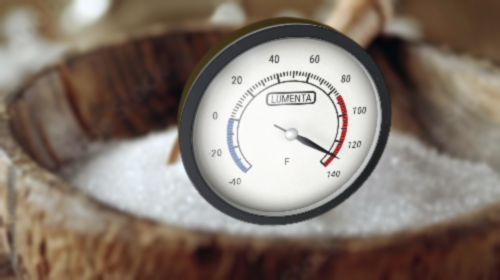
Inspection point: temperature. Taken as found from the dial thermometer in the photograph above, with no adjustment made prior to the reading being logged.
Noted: 130 °F
